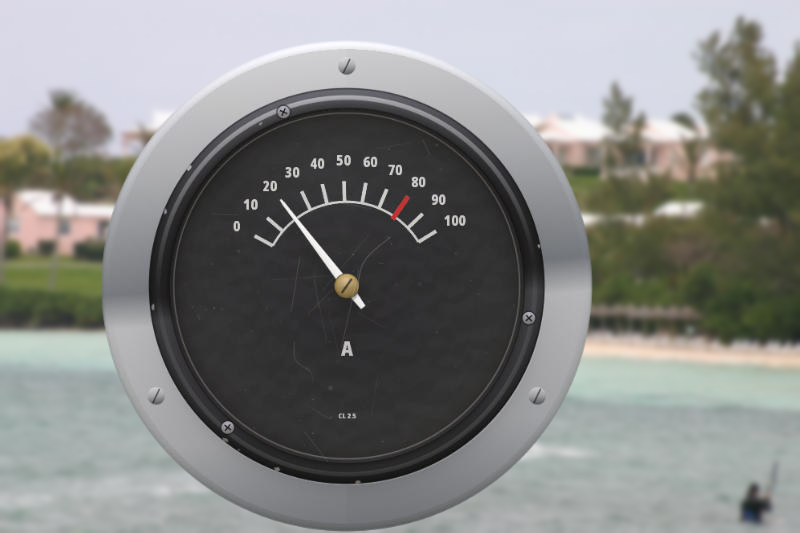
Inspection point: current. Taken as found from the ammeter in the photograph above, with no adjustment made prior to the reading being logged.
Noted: 20 A
